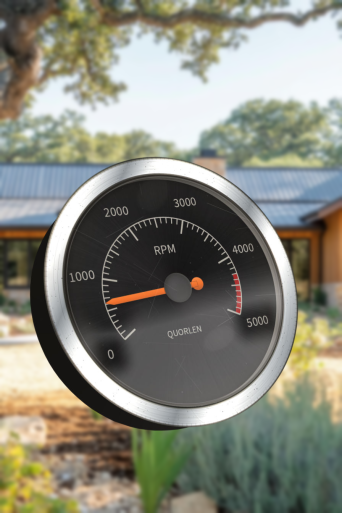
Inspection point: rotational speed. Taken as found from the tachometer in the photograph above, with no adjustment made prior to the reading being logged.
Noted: 600 rpm
